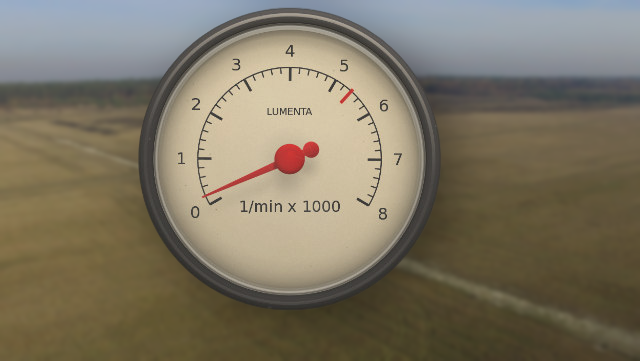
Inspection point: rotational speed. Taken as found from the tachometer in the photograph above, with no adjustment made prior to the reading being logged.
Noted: 200 rpm
